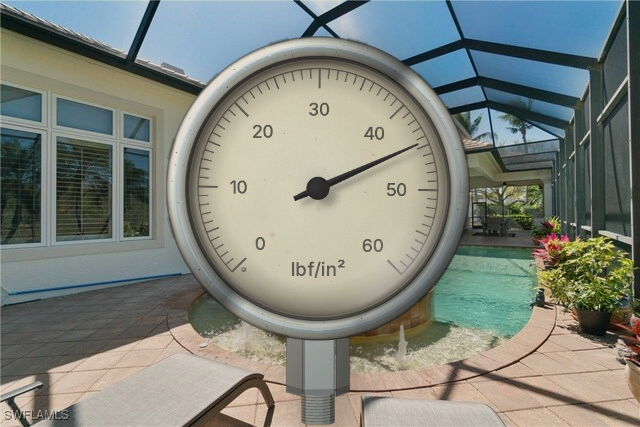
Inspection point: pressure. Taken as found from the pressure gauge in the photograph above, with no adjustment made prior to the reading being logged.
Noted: 44.5 psi
